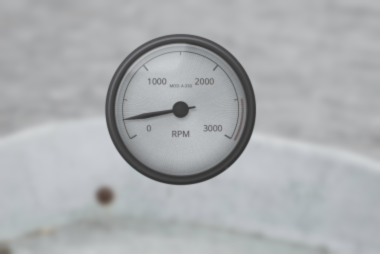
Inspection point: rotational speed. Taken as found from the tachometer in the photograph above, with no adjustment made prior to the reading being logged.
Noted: 250 rpm
